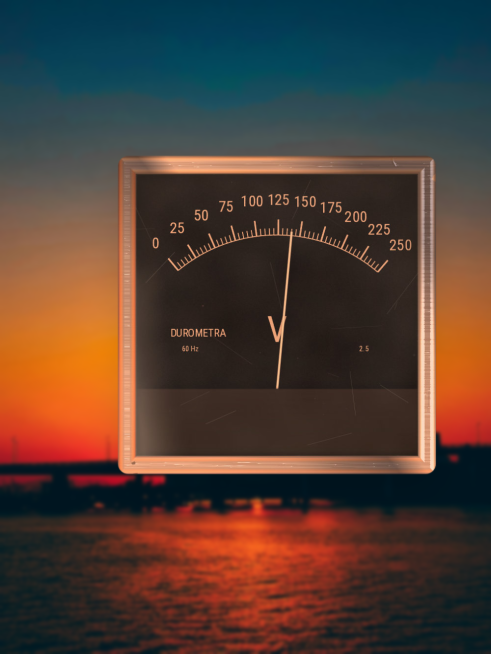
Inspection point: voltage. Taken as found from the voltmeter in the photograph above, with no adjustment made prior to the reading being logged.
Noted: 140 V
